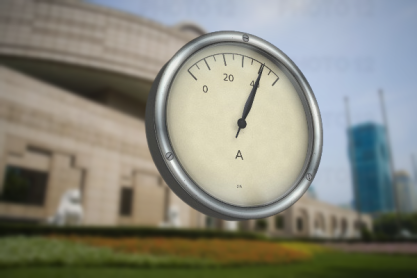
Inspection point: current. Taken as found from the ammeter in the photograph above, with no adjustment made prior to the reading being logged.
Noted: 40 A
